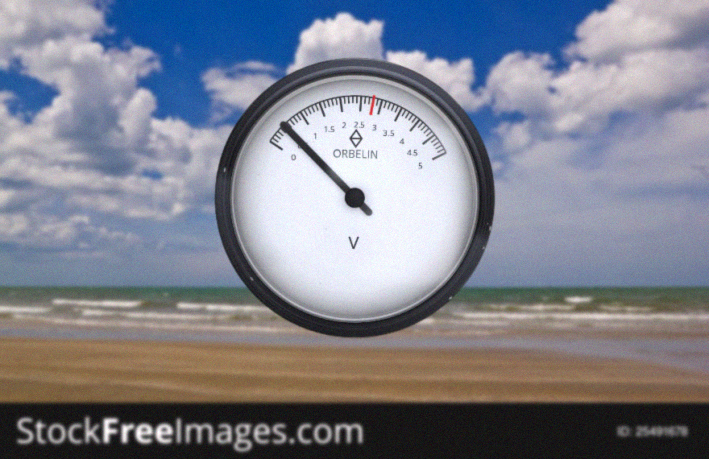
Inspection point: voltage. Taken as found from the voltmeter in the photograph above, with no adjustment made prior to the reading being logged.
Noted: 0.5 V
